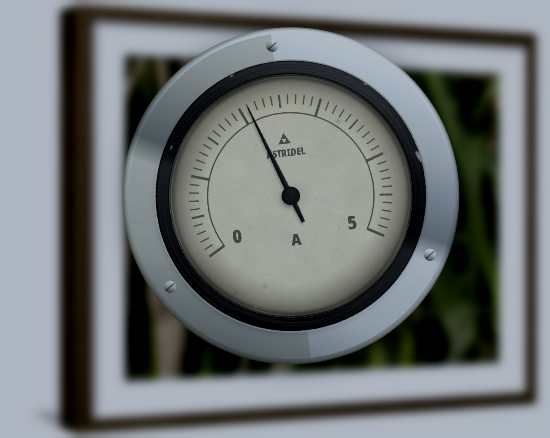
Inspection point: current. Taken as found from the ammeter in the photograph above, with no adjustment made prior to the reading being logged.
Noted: 2.1 A
